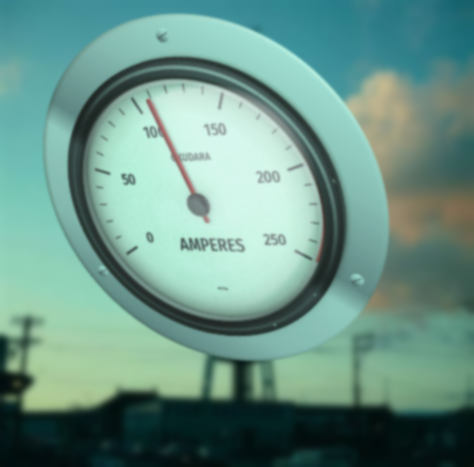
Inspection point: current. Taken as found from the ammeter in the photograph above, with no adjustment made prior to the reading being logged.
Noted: 110 A
